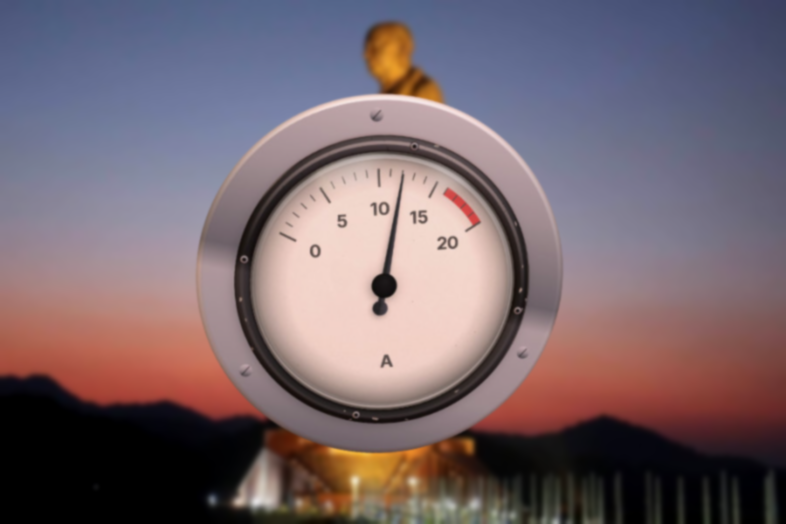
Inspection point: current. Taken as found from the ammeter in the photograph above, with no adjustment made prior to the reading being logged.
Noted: 12 A
